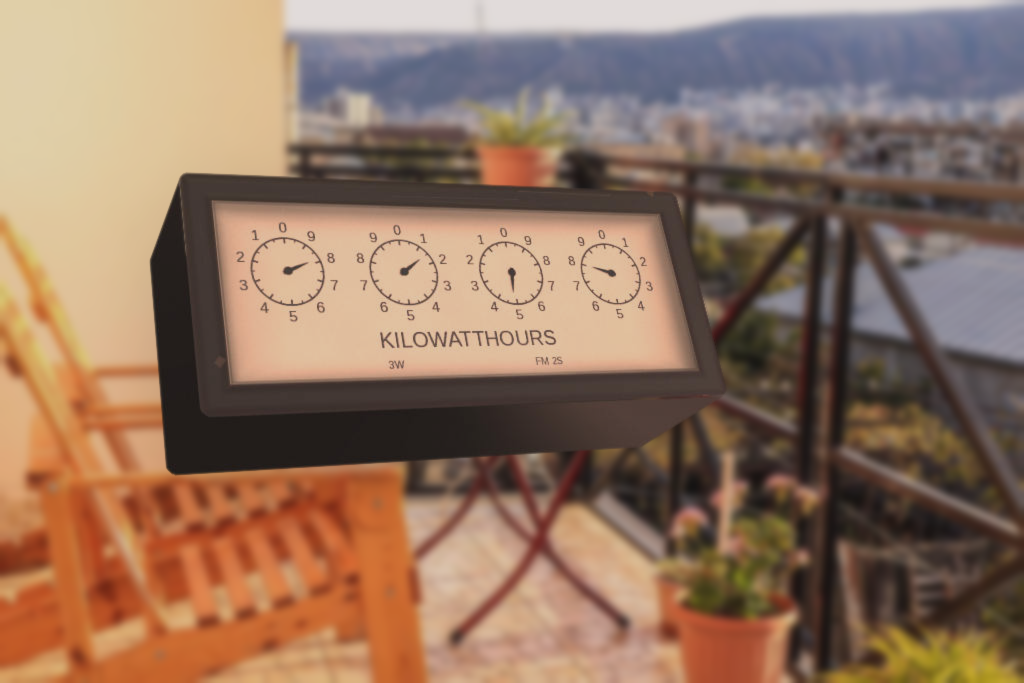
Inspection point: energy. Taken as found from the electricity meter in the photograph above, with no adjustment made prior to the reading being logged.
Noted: 8148 kWh
